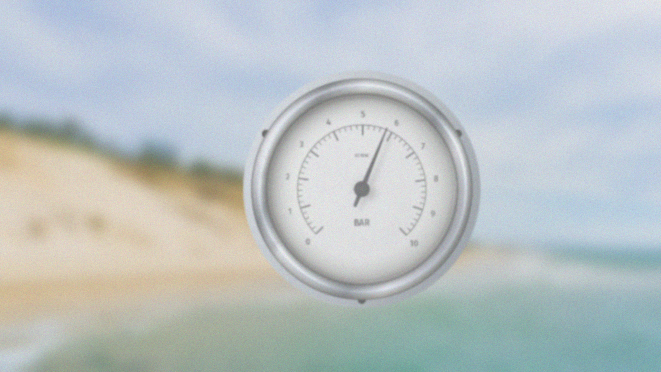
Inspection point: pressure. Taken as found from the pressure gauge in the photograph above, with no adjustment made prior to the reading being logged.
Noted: 5.8 bar
